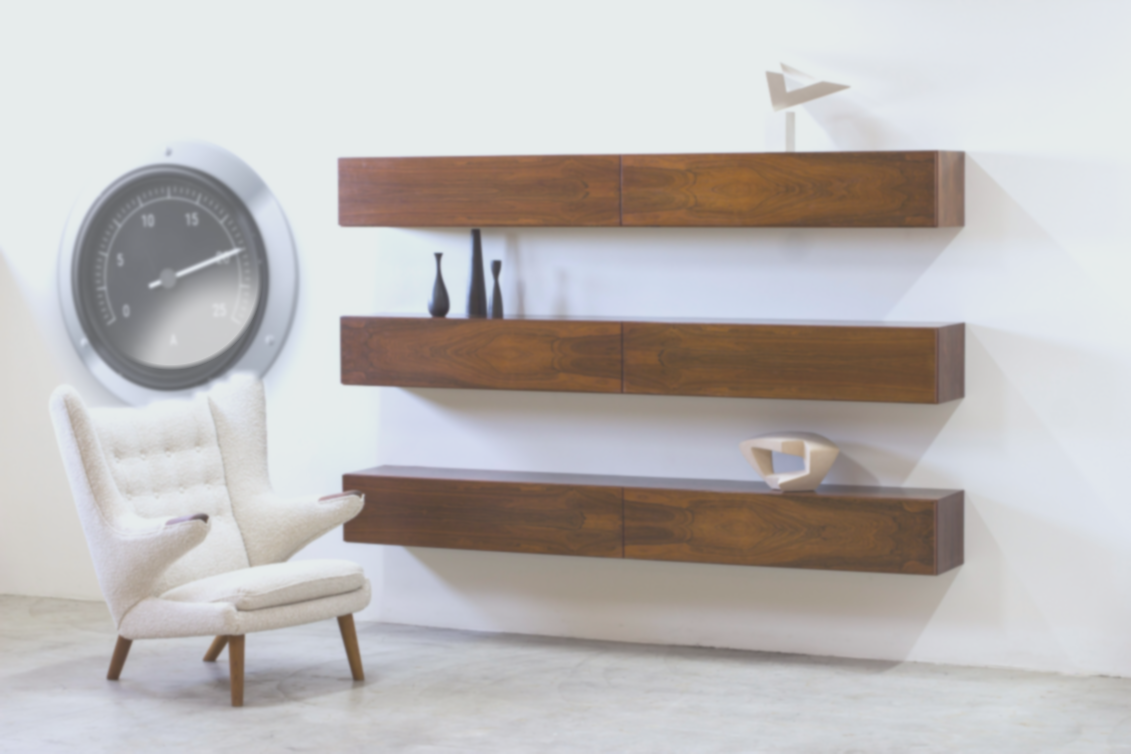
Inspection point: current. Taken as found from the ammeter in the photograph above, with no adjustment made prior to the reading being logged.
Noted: 20 A
